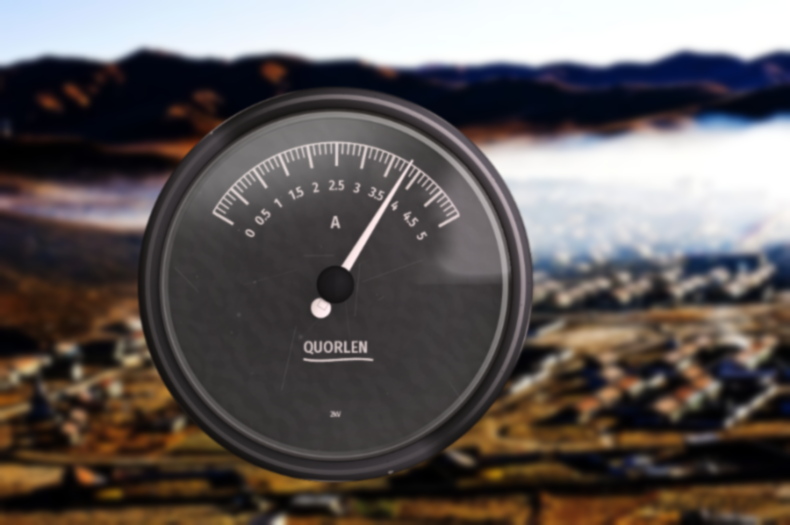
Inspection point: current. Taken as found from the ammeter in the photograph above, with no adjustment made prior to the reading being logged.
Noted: 3.8 A
